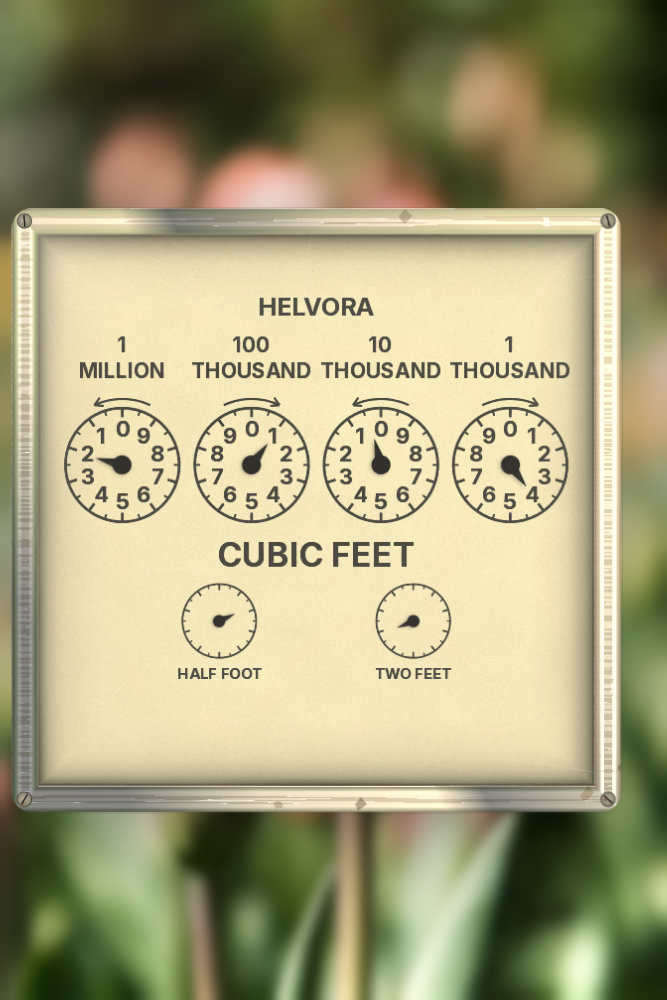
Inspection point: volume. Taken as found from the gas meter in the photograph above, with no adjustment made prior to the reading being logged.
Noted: 210400 ft³
